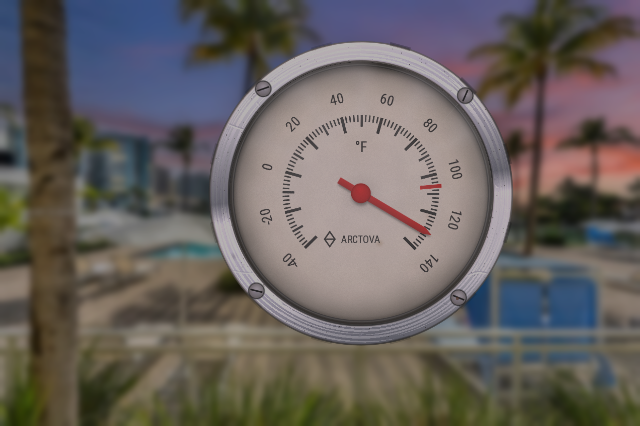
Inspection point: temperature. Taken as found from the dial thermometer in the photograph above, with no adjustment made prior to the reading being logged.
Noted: 130 °F
